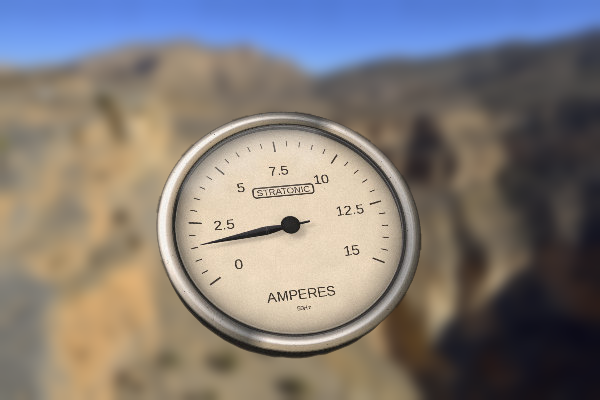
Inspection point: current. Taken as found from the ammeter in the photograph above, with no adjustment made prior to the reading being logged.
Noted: 1.5 A
